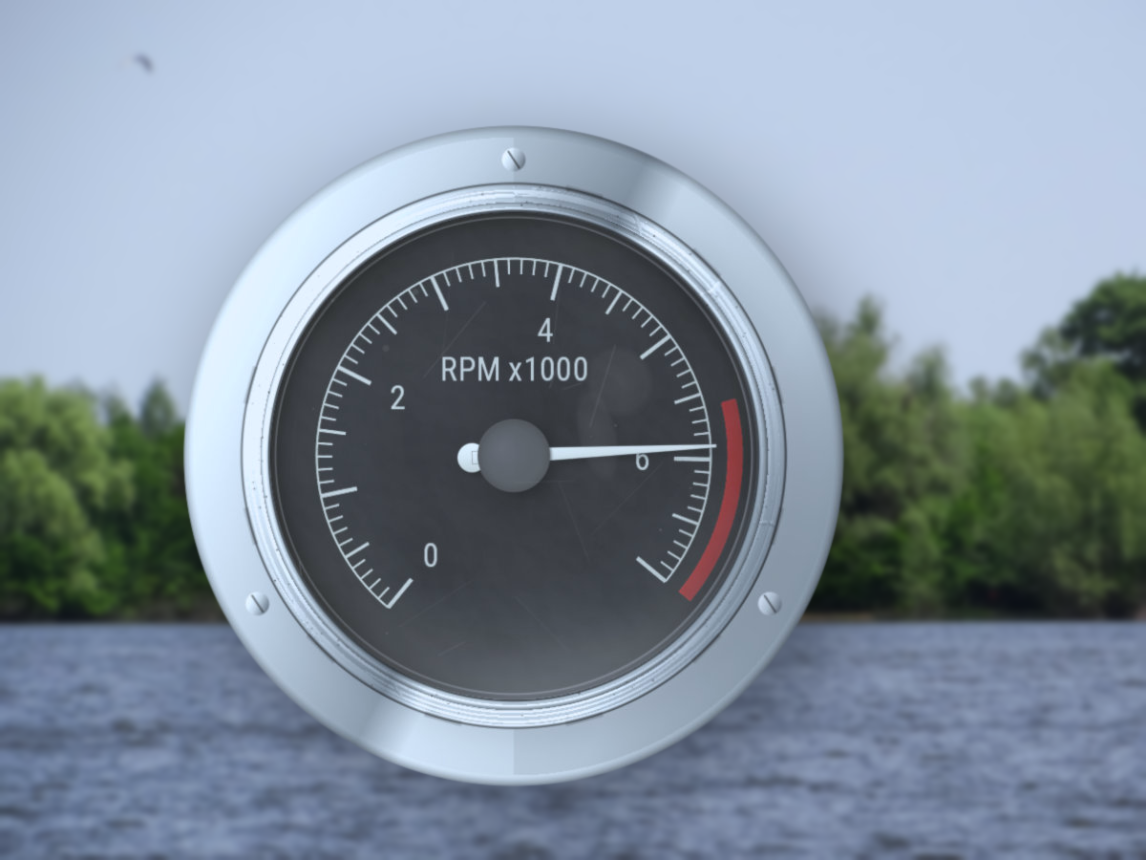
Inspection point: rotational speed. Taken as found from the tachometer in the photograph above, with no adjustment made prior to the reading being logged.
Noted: 5900 rpm
